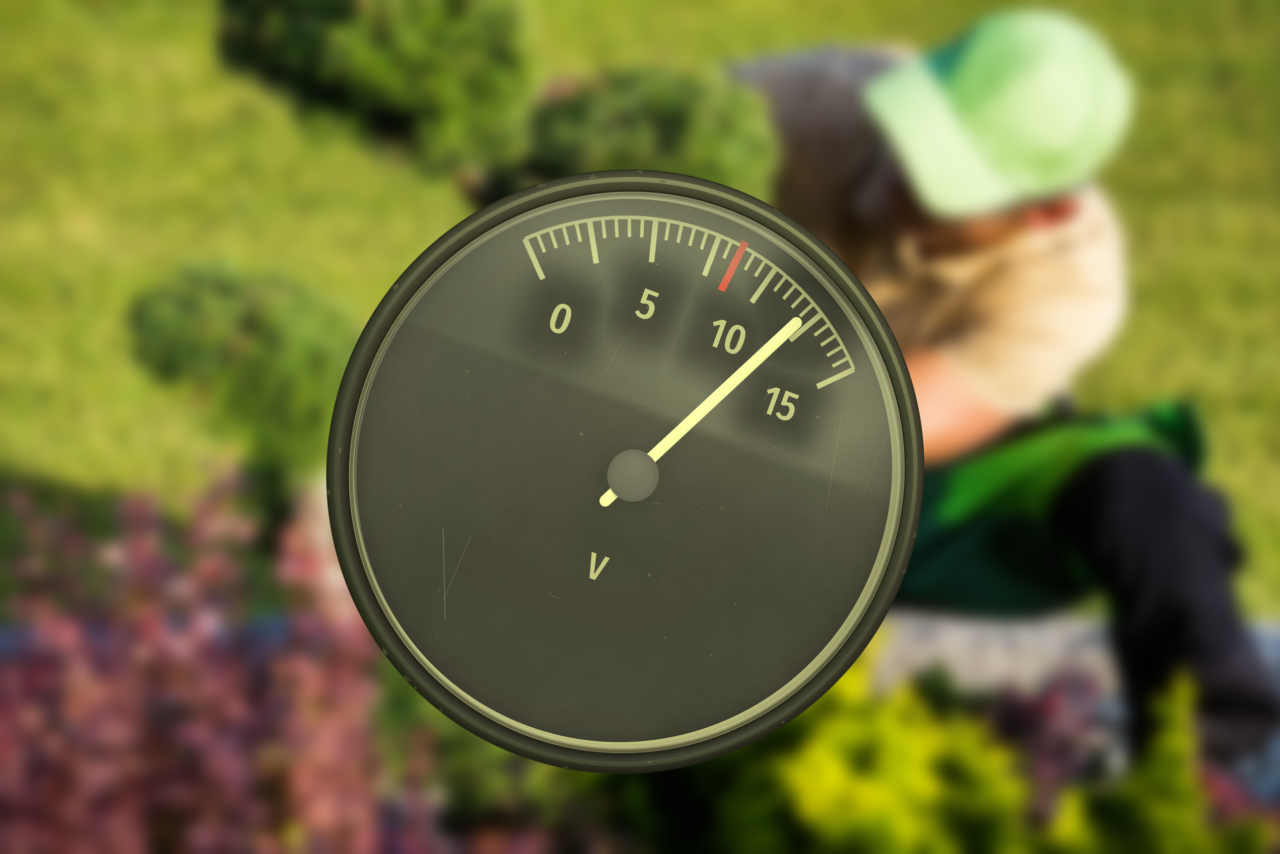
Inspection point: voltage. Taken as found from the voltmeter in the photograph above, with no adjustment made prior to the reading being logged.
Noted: 12 V
